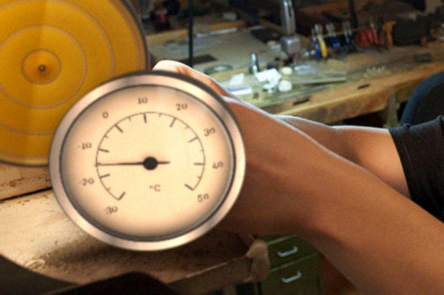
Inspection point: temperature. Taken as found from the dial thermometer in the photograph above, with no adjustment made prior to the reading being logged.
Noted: -15 °C
